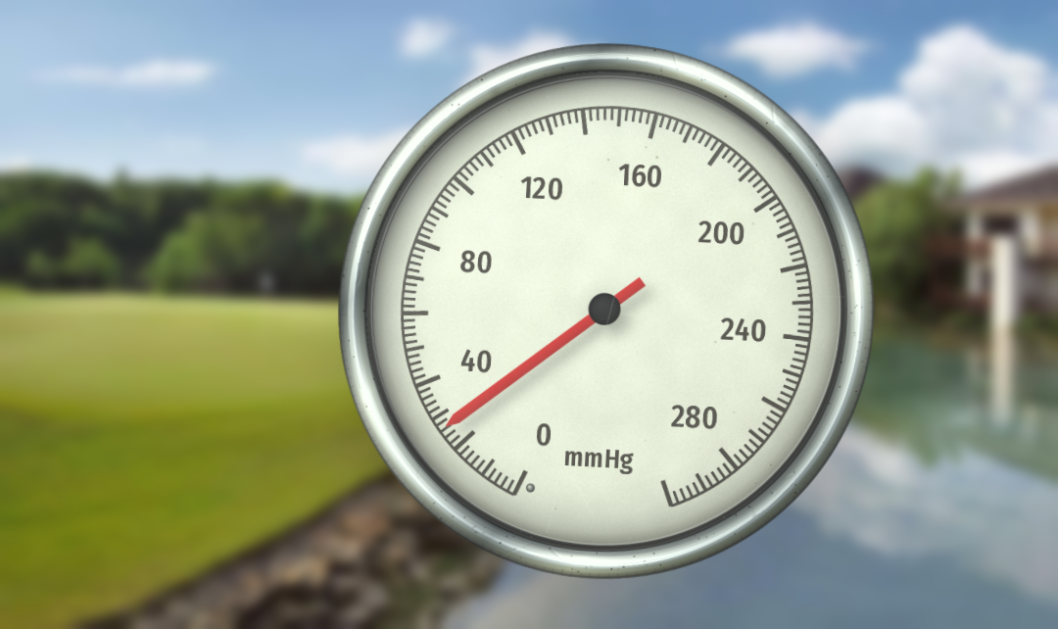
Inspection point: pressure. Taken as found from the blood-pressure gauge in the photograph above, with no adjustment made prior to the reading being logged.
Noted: 26 mmHg
